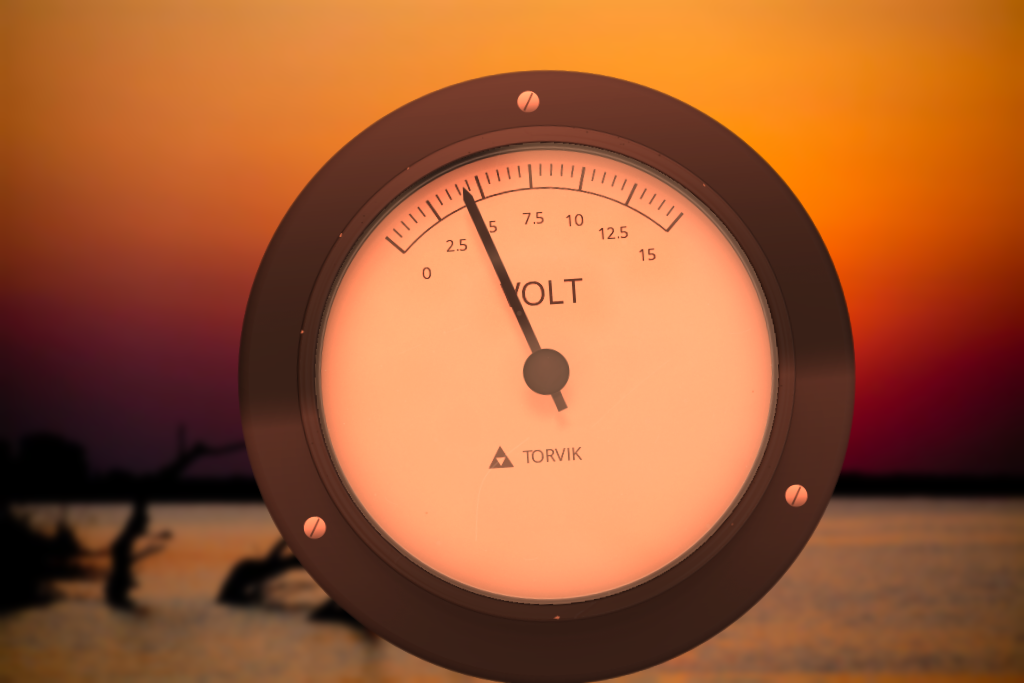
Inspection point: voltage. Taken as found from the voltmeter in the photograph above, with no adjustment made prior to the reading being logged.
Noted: 4.25 V
